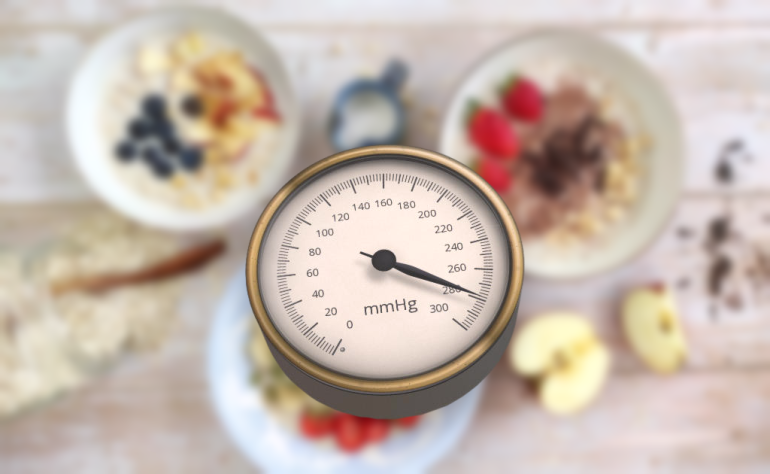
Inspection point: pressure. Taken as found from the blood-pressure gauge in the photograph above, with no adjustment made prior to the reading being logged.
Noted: 280 mmHg
